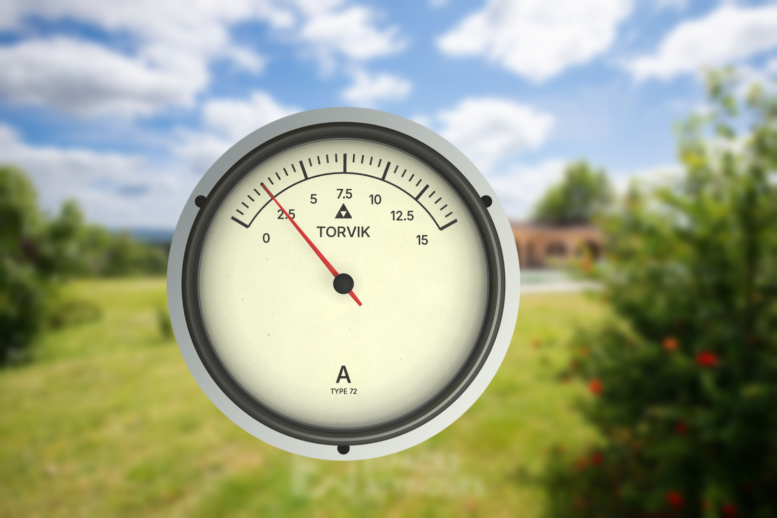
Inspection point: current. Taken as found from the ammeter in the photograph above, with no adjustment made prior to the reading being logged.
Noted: 2.5 A
